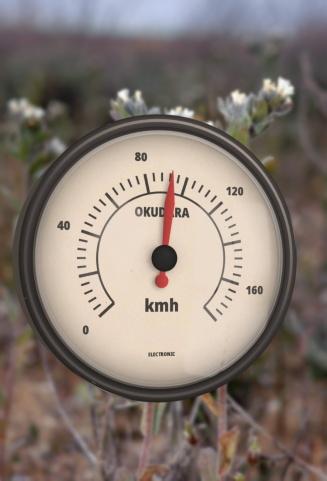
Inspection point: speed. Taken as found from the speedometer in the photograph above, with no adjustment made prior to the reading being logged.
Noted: 92 km/h
